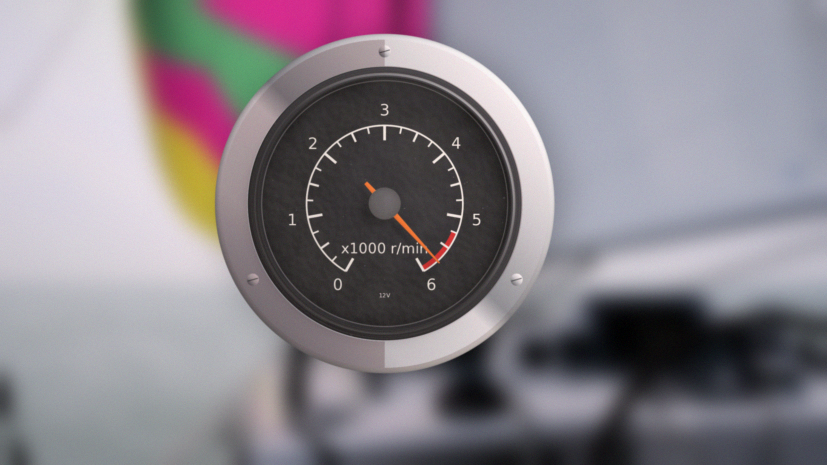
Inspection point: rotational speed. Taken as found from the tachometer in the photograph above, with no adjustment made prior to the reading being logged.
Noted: 5750 rpm
